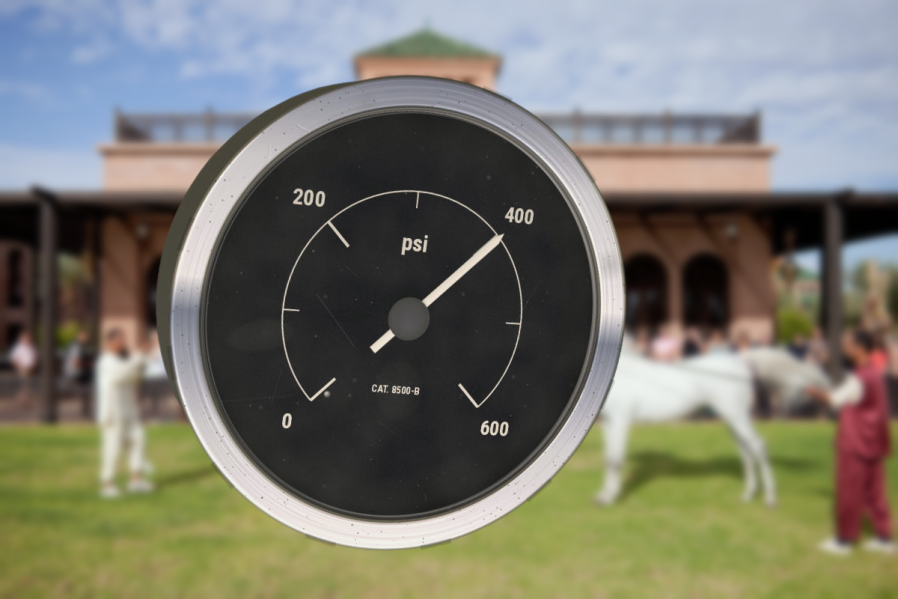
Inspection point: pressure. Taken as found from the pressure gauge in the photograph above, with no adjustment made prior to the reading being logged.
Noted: 400 psi
